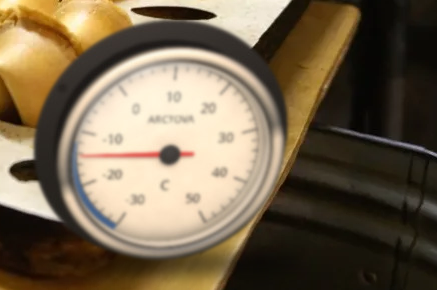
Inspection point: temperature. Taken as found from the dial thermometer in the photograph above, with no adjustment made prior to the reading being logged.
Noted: -14 °C
